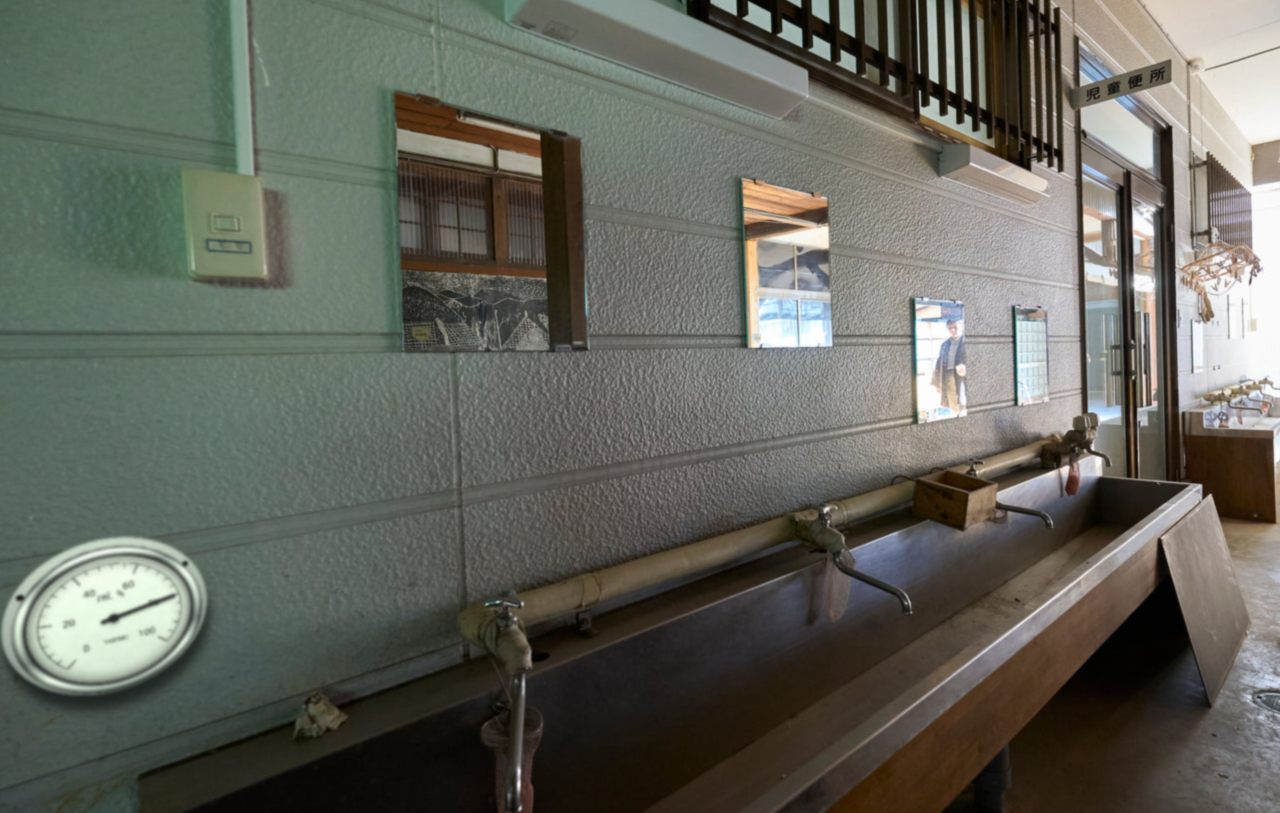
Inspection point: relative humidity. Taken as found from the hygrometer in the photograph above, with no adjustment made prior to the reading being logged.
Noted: 80 %
